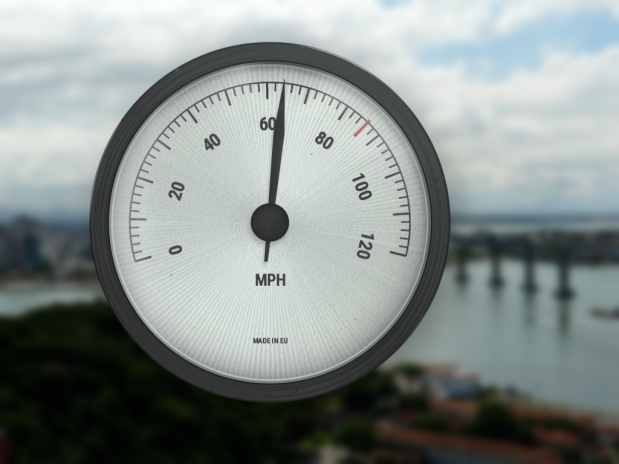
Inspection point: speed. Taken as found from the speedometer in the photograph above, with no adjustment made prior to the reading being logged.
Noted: 64 mph
